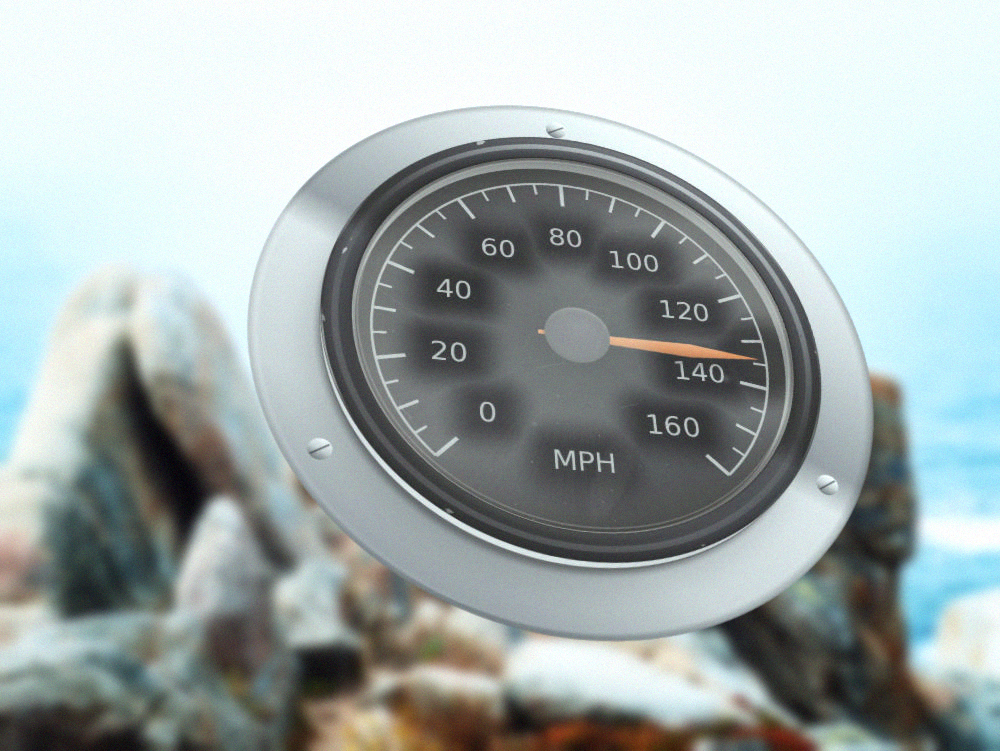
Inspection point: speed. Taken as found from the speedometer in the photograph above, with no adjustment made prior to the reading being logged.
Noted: 135 mph
